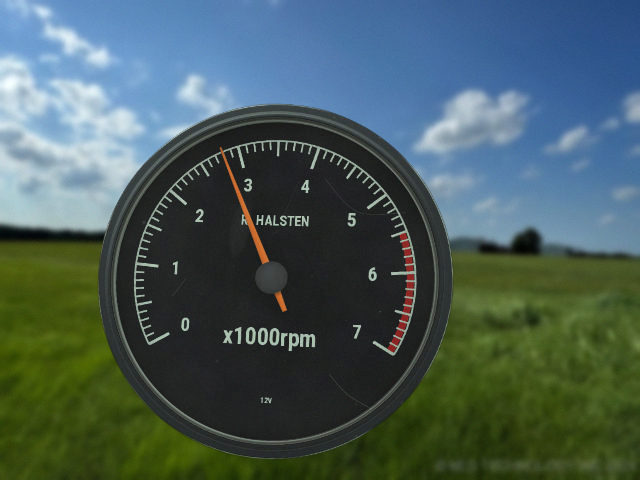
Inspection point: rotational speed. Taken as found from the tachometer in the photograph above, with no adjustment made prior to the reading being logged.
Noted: 2800 rpm
